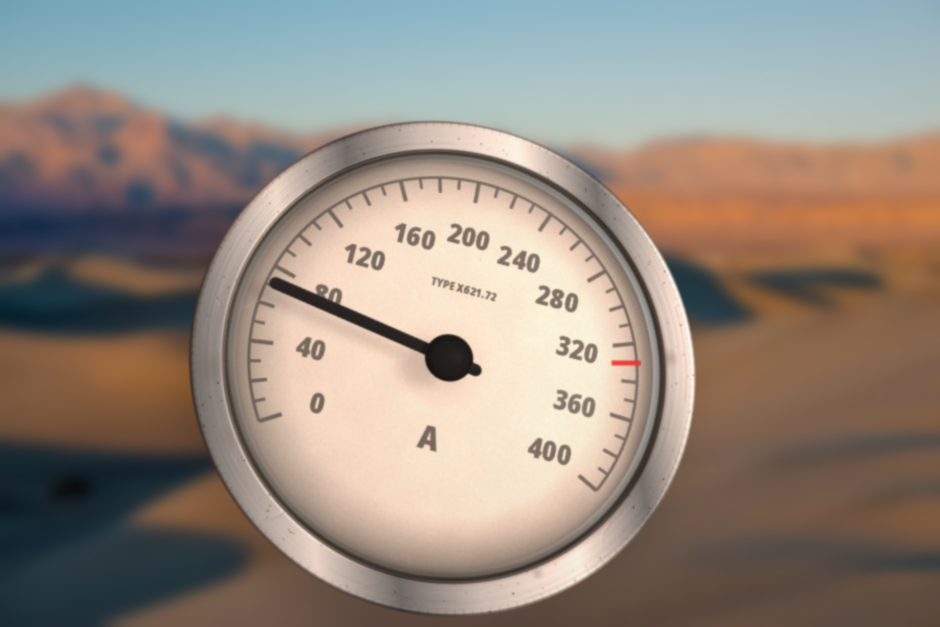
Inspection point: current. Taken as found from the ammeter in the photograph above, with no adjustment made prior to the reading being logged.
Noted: 70 A
